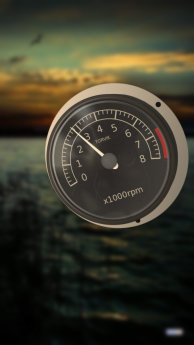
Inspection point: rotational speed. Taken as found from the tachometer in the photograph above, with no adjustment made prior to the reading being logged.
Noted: 2800 rpm
